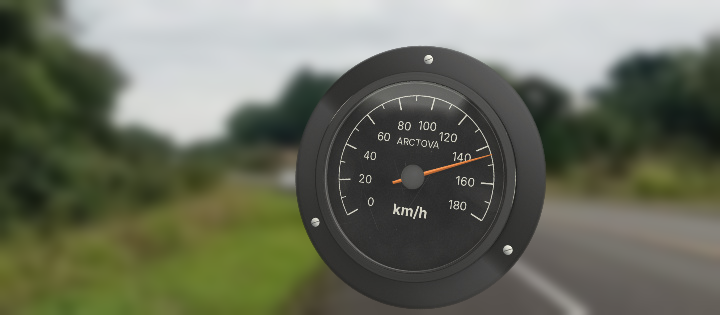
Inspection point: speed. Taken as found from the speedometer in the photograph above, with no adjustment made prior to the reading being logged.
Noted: 145 km/h
